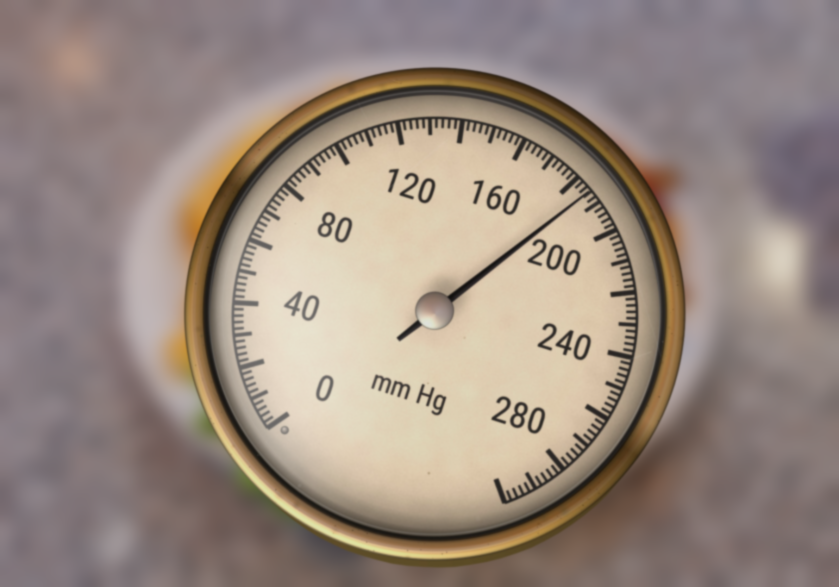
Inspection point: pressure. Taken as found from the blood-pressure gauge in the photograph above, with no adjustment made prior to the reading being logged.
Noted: 186 mmHg
